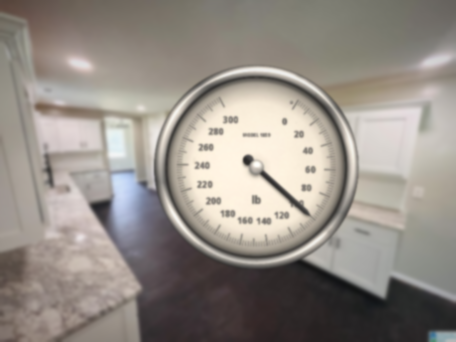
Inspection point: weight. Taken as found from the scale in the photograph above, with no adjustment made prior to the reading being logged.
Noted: 100 lb
